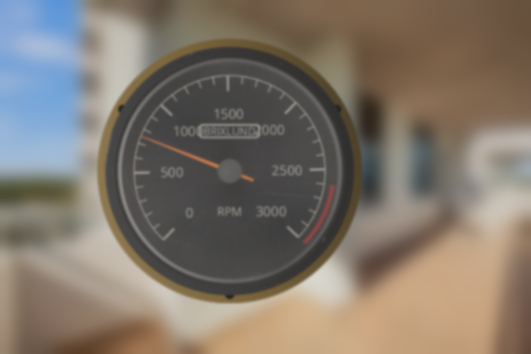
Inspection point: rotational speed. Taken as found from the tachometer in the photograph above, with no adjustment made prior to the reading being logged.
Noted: 750 rpm
